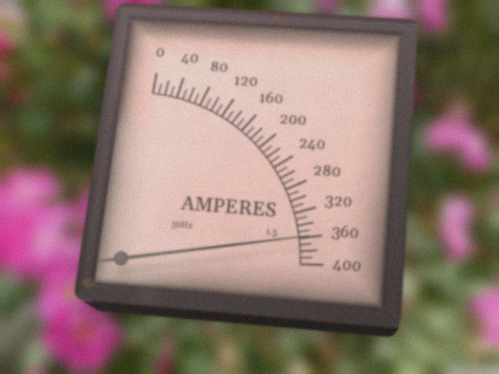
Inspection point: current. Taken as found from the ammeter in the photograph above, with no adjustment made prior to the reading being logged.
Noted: 360 A
